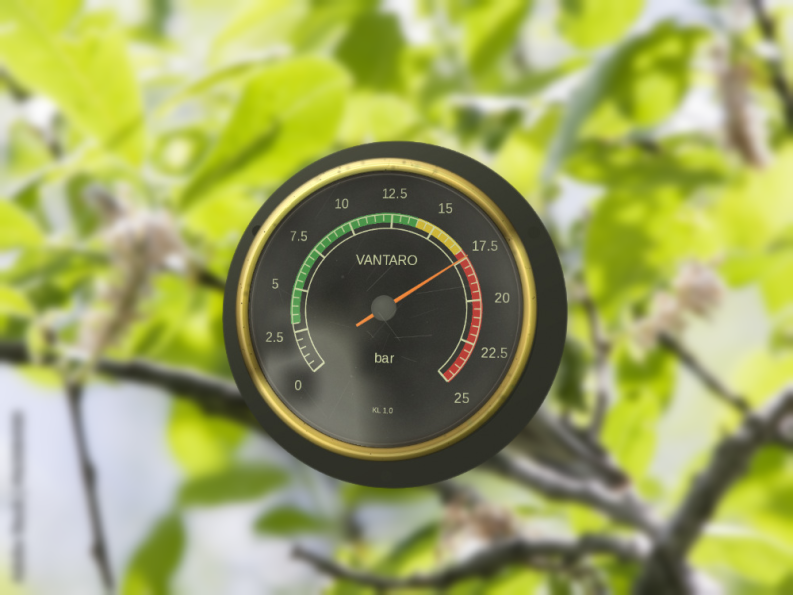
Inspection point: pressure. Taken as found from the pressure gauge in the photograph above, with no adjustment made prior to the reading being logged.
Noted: 17.5 bar
